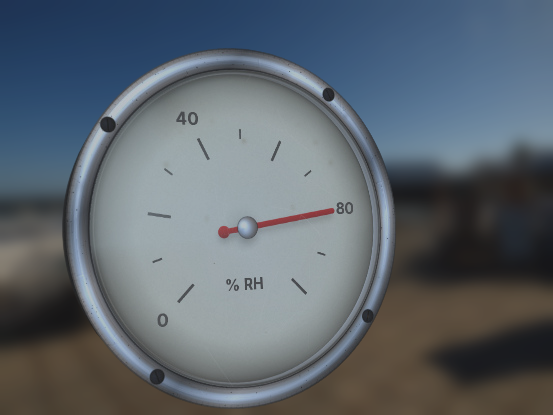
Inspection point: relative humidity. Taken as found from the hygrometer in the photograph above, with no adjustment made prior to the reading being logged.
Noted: 80 %
